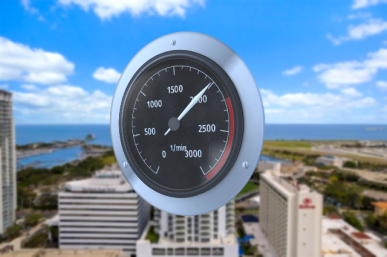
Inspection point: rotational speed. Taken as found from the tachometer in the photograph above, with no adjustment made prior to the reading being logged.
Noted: 2000 rpm
